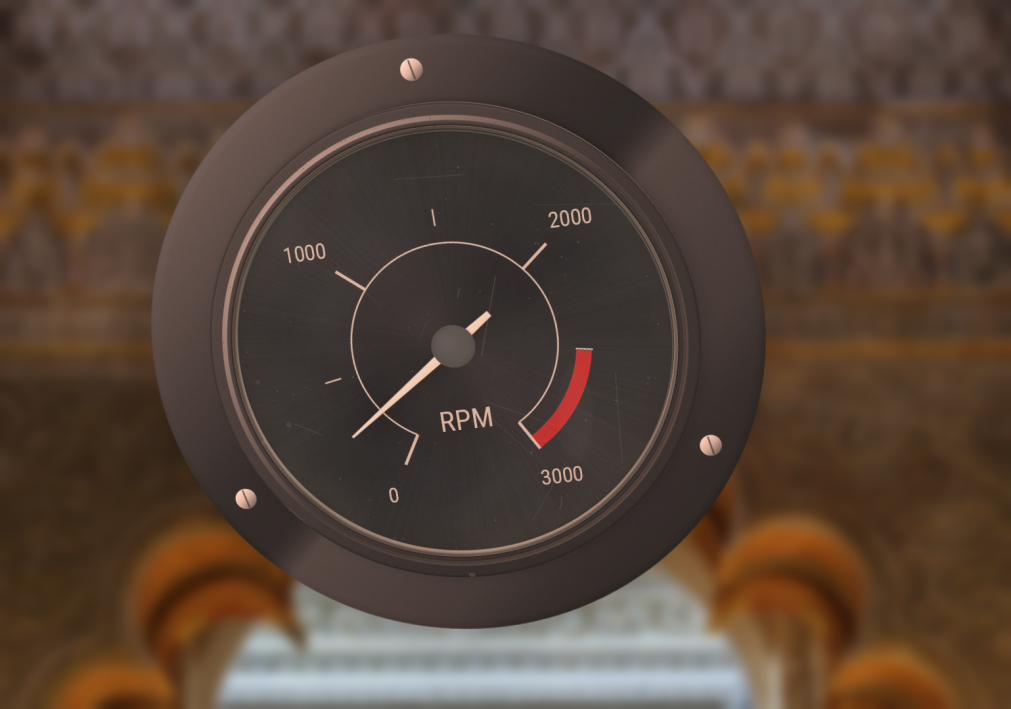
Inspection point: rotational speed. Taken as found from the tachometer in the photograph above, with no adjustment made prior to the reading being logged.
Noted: 250 rpm
